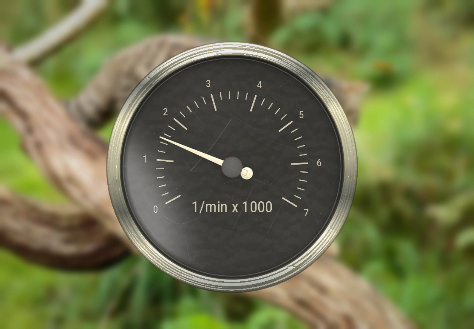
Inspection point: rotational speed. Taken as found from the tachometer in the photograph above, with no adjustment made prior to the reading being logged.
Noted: 1500 rpm
